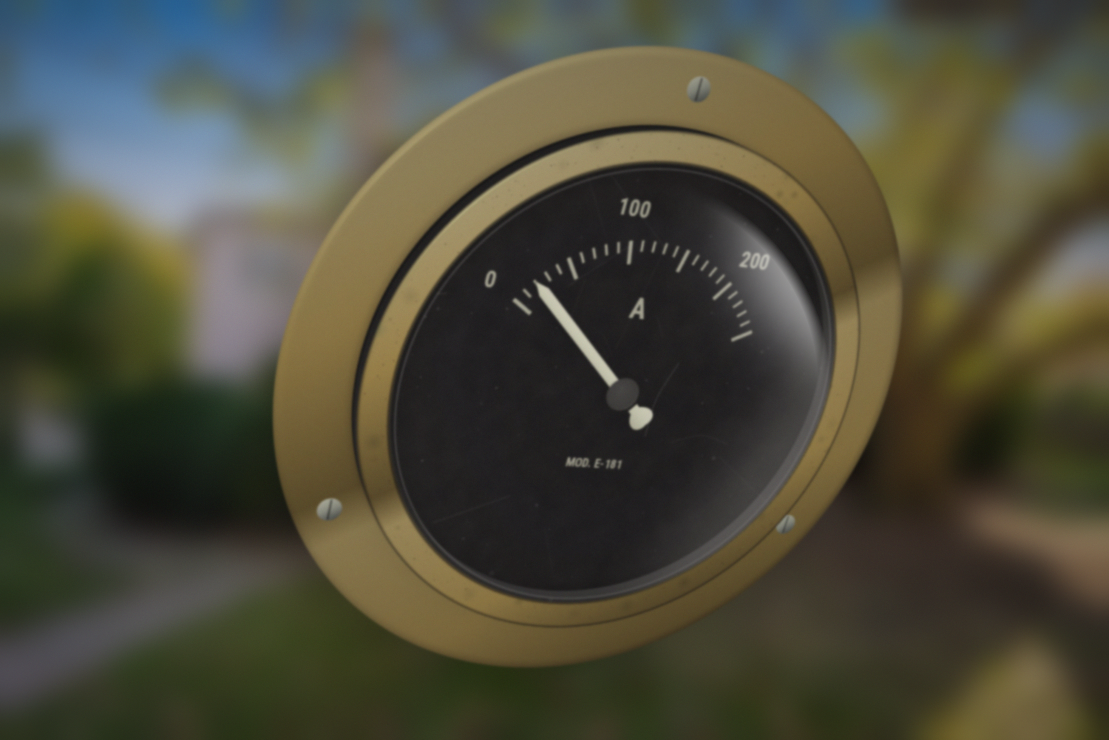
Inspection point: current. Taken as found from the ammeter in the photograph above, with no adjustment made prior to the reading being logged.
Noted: 20 A
